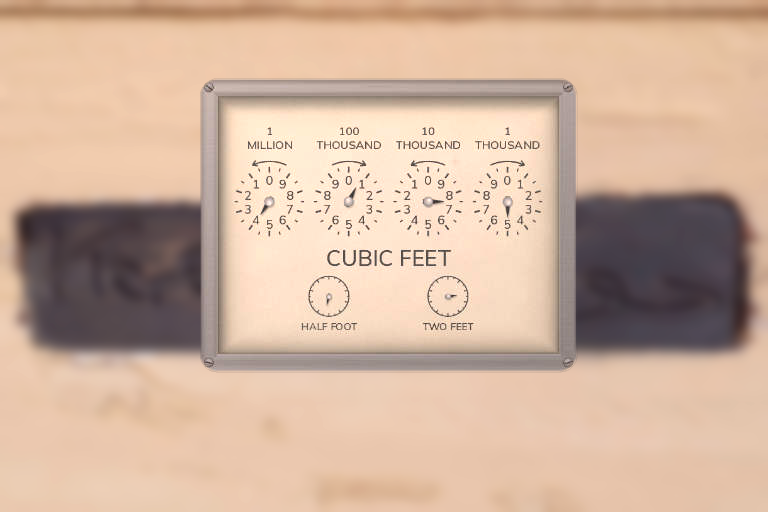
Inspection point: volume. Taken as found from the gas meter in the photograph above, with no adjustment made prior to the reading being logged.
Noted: 407500 ft³
